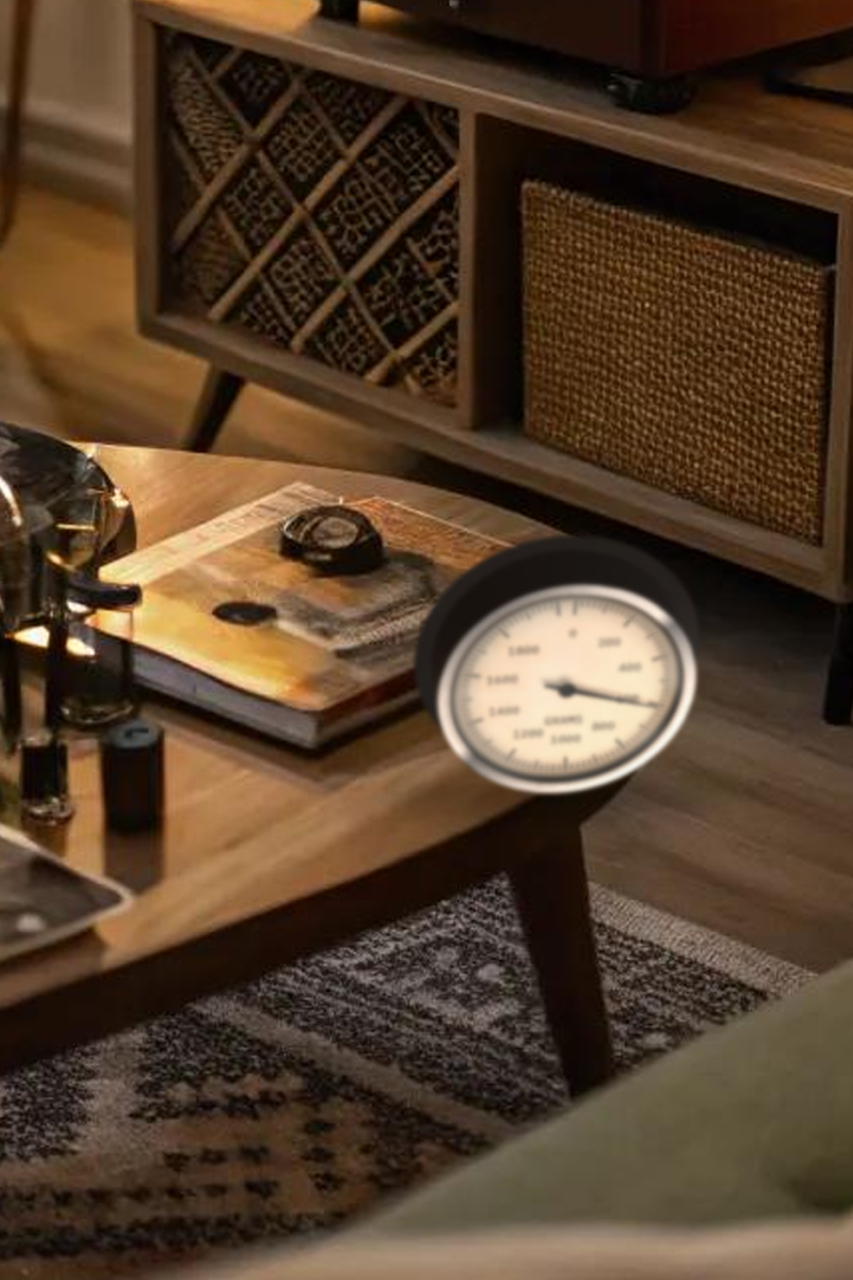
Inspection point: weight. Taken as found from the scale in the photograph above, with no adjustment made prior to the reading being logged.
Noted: 600 g
